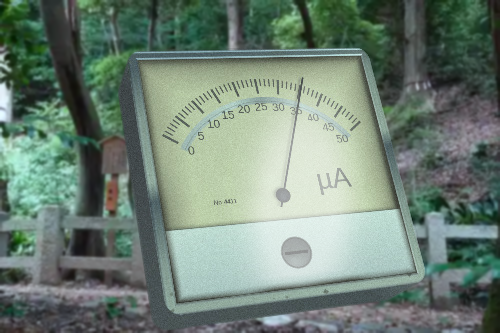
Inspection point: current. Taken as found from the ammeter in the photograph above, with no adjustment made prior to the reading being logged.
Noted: 35 µA
